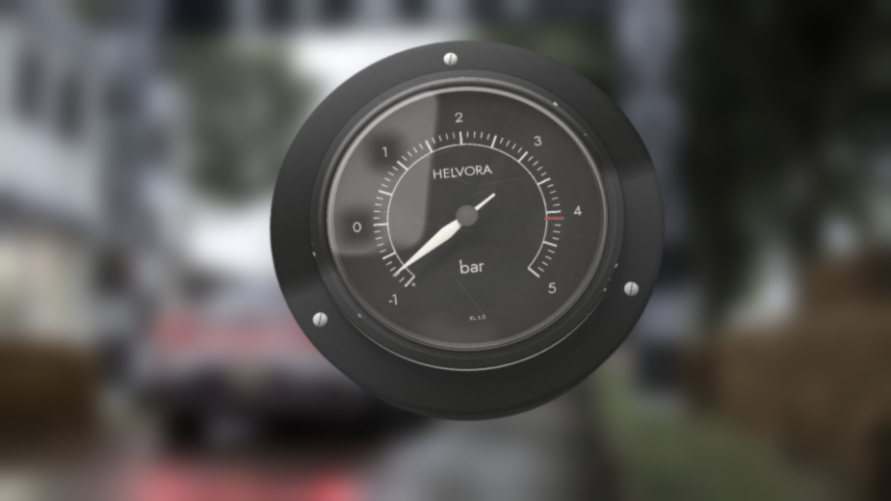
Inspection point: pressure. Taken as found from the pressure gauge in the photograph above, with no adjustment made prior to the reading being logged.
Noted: -0.8 bar
